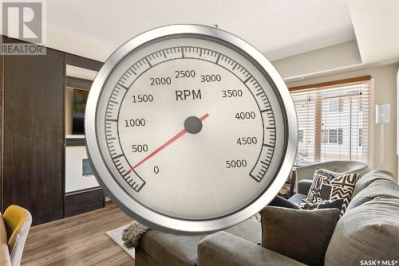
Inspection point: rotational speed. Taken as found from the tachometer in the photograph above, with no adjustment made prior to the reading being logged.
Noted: 250 rpm
